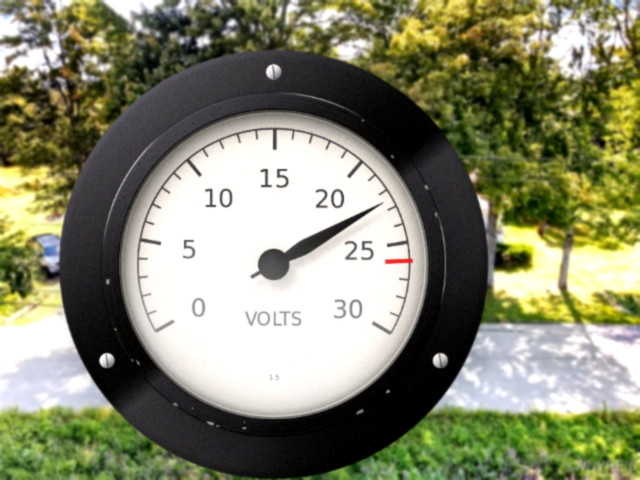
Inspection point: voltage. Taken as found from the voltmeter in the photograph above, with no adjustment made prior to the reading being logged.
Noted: 22.5 V
